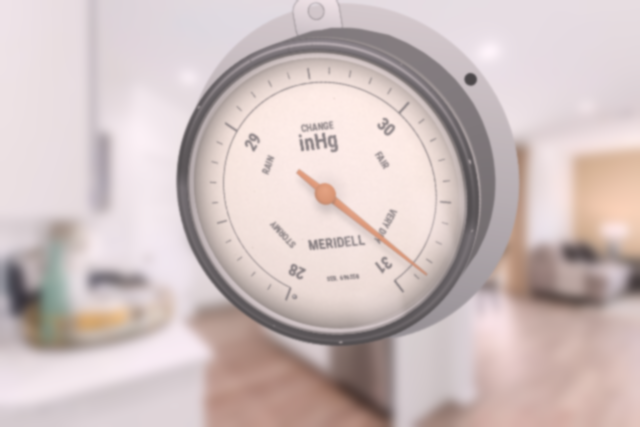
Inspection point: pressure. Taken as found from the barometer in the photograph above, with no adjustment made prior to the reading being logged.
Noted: 30.85 inHg
